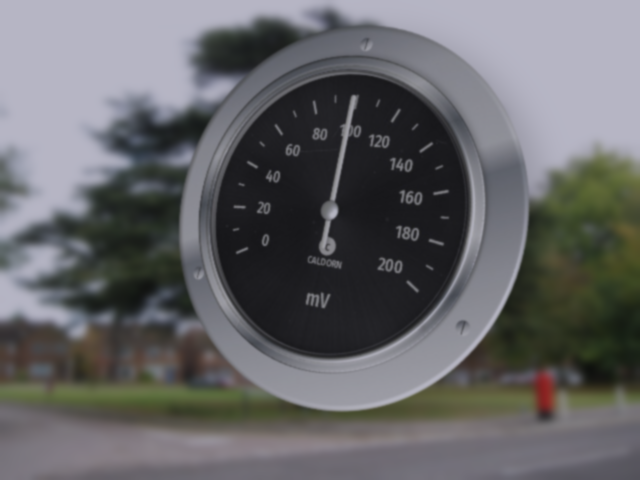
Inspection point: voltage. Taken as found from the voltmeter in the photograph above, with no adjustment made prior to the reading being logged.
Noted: 100 mV
